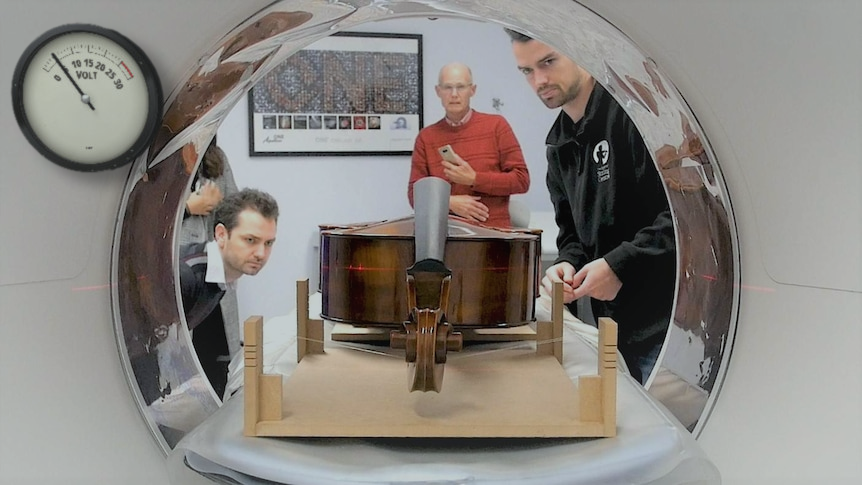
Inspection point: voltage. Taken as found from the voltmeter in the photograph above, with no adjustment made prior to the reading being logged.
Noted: 5 V
